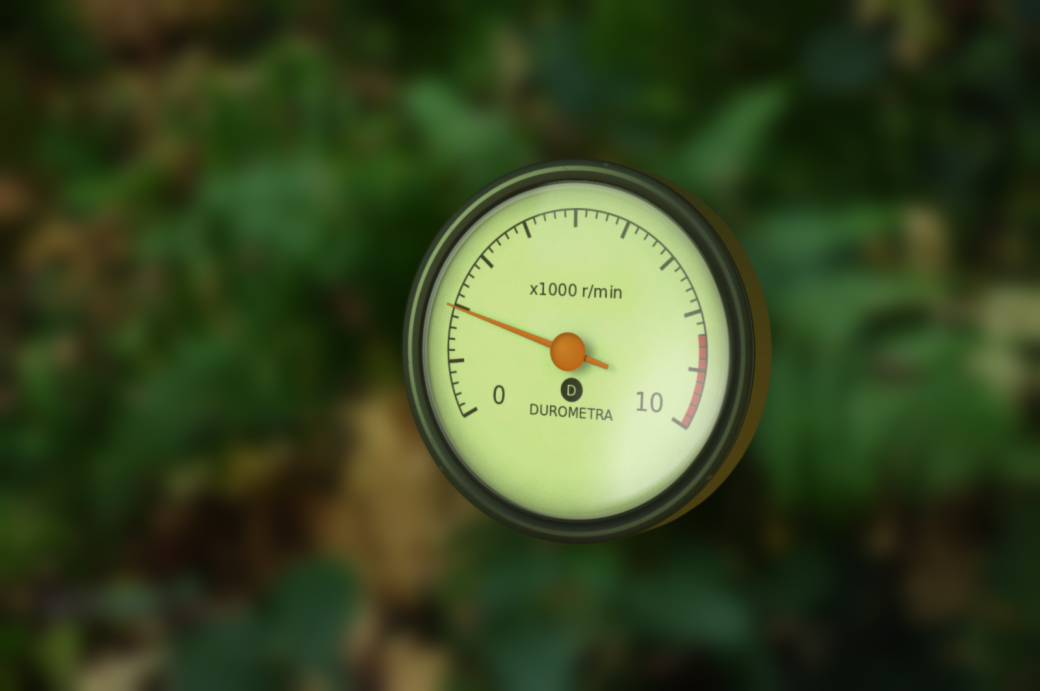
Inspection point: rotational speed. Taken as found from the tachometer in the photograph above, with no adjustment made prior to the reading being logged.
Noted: 2000 rpm
